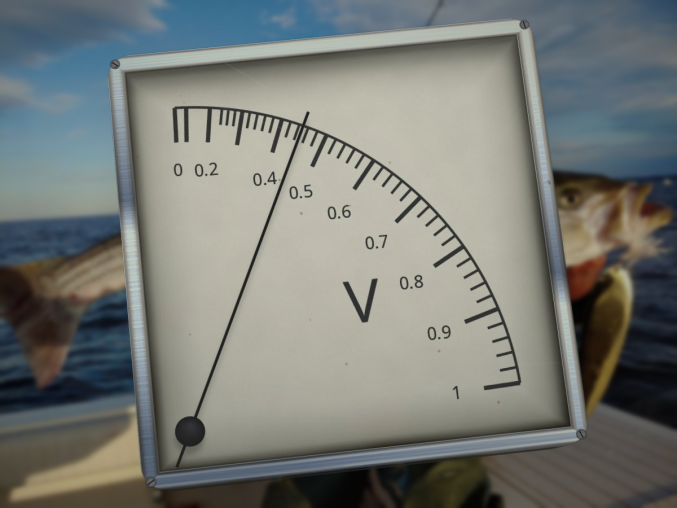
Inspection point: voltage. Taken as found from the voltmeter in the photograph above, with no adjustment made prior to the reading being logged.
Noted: 0.45 V
